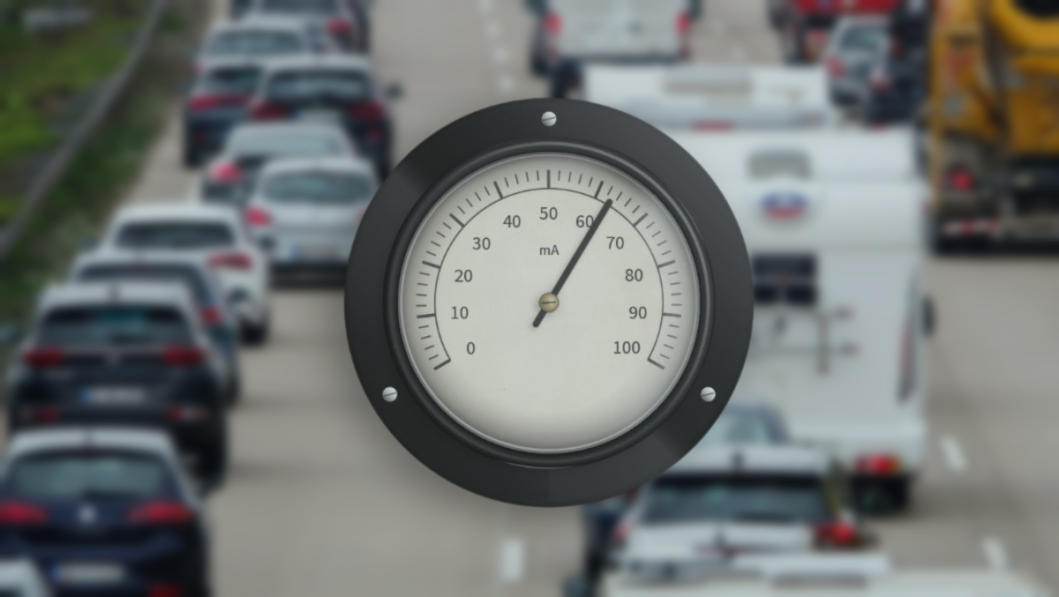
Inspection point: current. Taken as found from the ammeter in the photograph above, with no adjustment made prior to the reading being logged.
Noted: 63 mA
